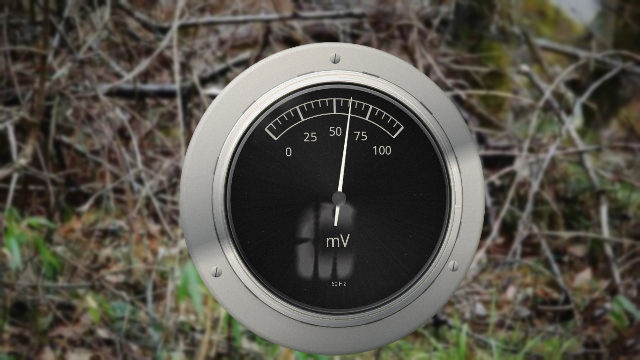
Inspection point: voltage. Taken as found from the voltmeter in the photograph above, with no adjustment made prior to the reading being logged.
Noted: 60 mV
